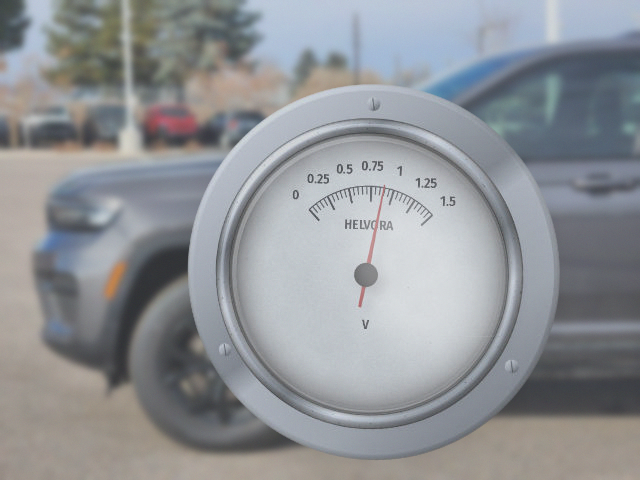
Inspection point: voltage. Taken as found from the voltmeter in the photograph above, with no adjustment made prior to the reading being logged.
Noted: 0.9 V
